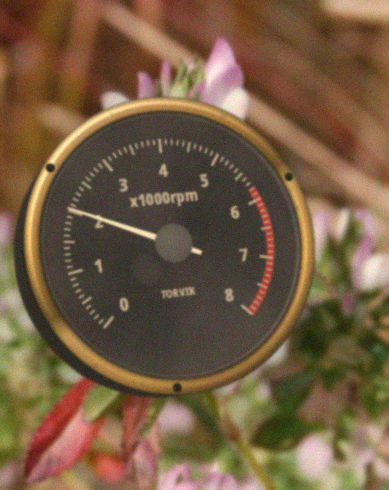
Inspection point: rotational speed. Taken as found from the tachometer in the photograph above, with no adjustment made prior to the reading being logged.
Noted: 2000 rpm
